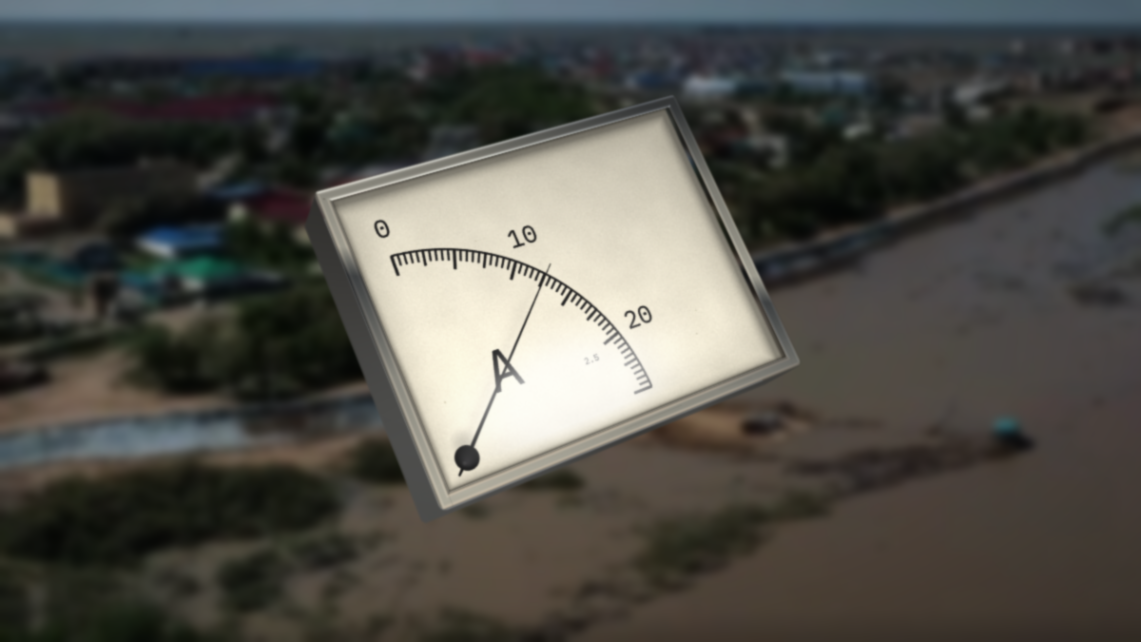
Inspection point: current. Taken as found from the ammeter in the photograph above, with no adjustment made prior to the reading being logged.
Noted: 12.5 A
